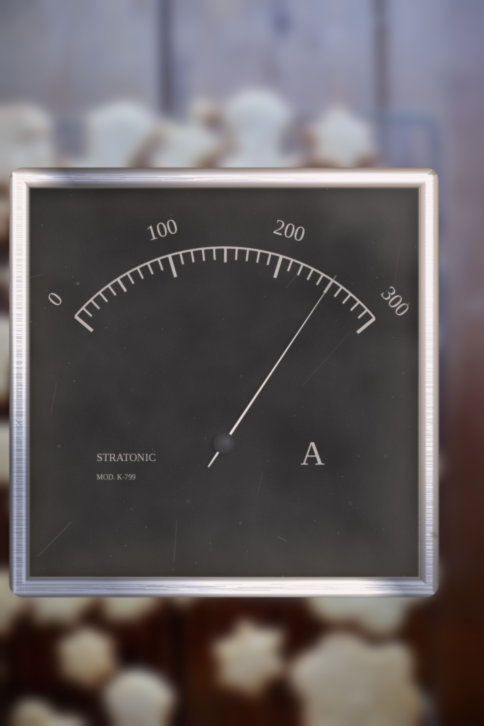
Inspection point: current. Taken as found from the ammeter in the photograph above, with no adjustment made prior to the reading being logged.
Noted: 250 A
